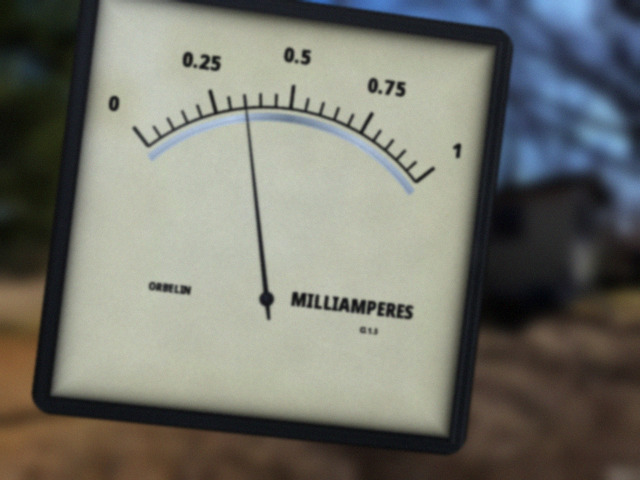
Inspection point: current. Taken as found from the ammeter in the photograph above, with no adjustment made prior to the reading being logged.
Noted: 0.35 mA
